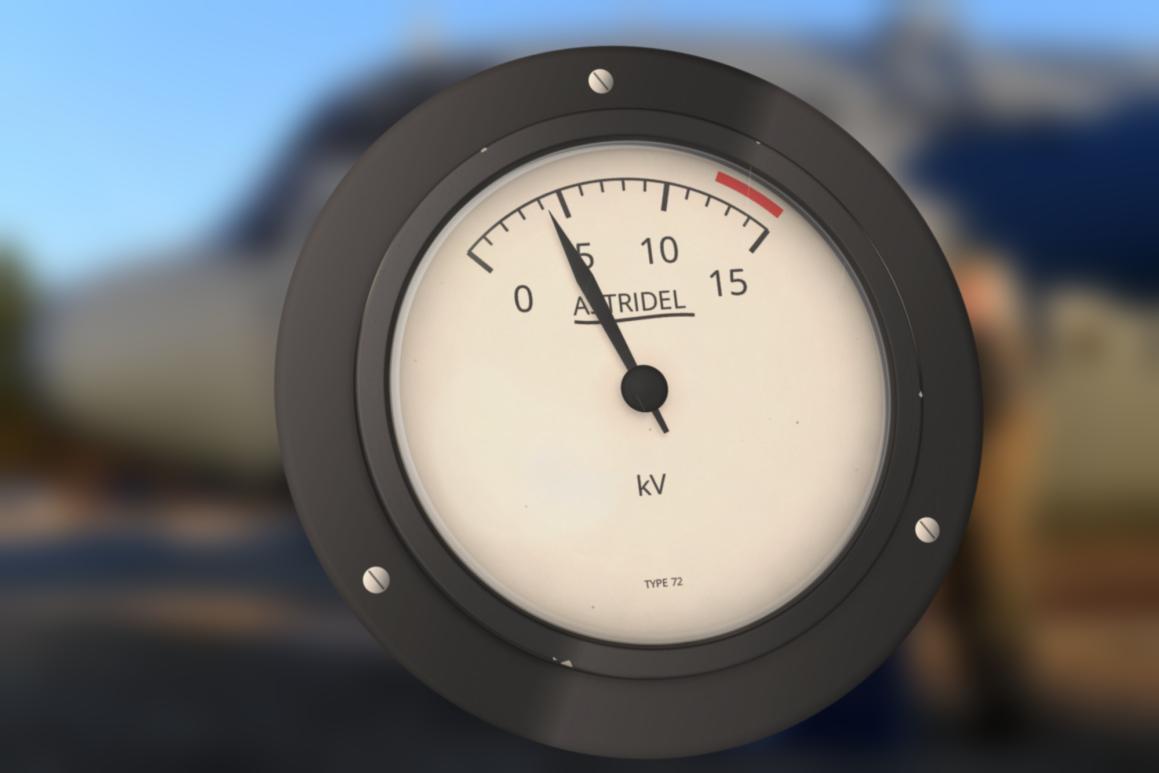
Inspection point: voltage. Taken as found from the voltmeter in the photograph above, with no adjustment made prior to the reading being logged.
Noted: 4 kV
